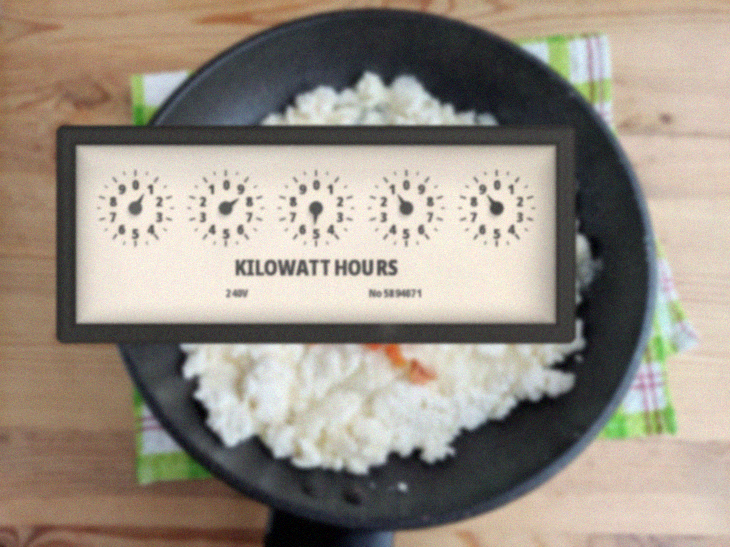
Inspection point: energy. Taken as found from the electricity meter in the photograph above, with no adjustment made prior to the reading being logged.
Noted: 8509 kWh
